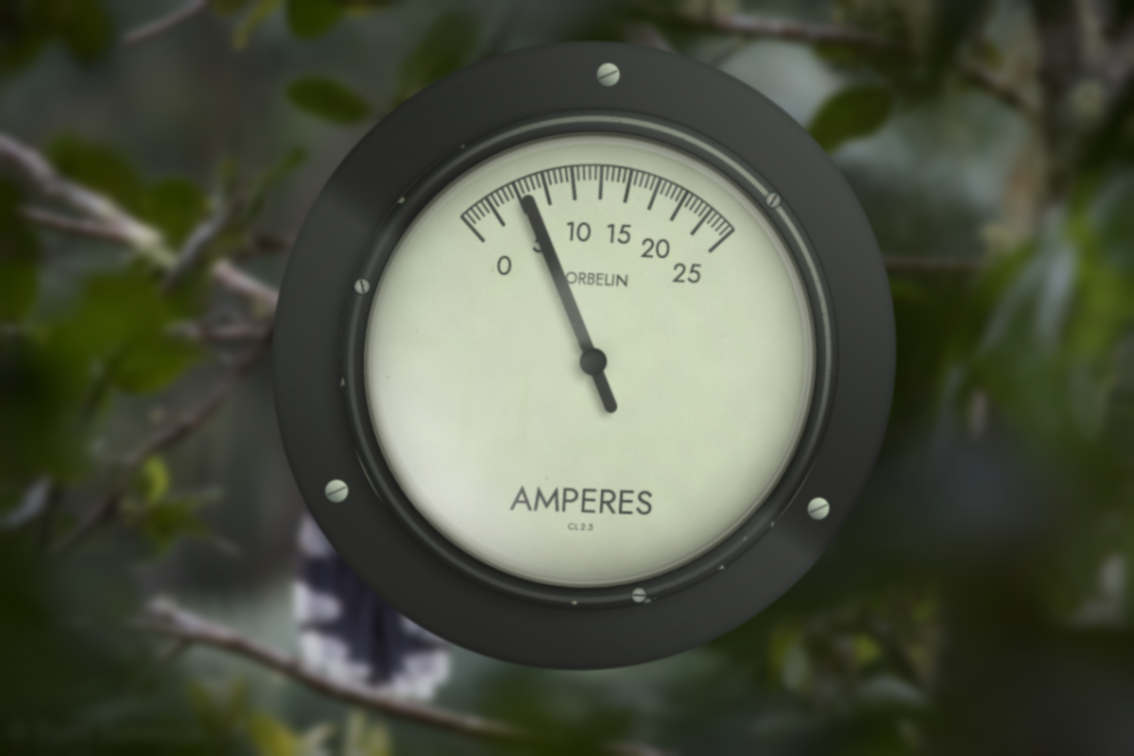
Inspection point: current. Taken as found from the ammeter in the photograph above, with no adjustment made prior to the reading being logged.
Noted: 5.5 A
